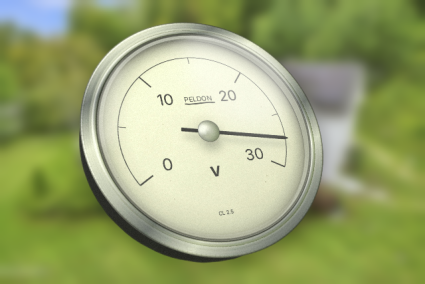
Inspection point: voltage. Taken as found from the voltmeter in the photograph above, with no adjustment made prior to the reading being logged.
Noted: 27.5 V
